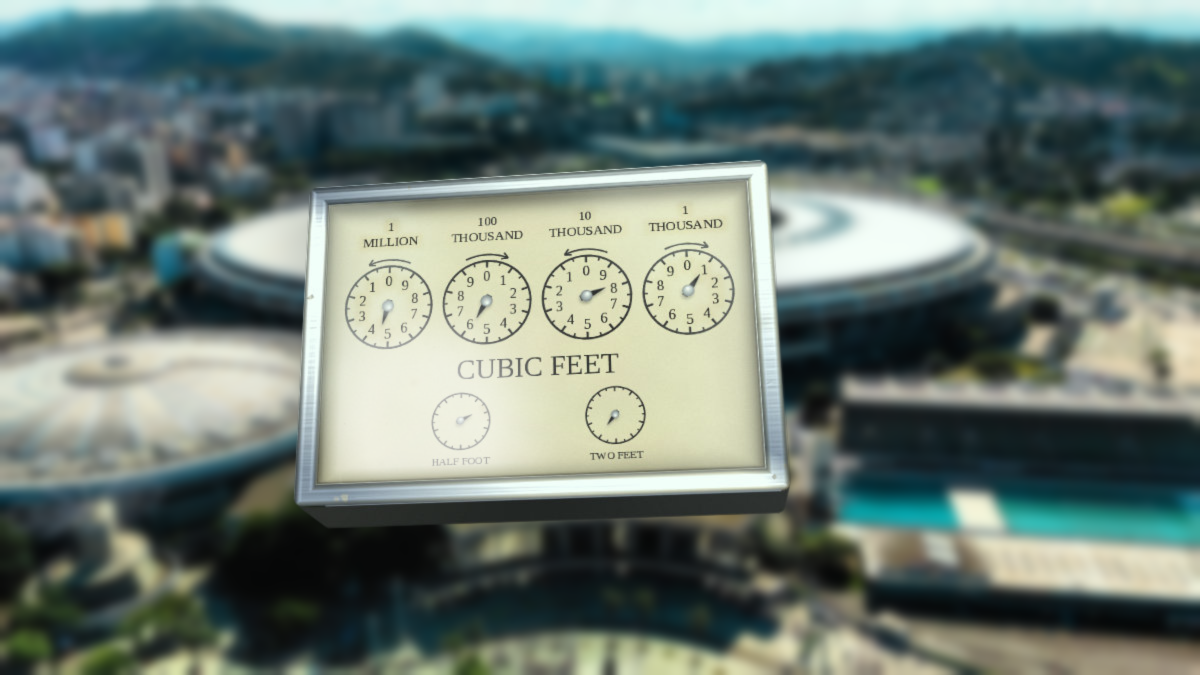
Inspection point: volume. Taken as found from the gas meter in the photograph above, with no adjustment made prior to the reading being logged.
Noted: 458100 ft³
